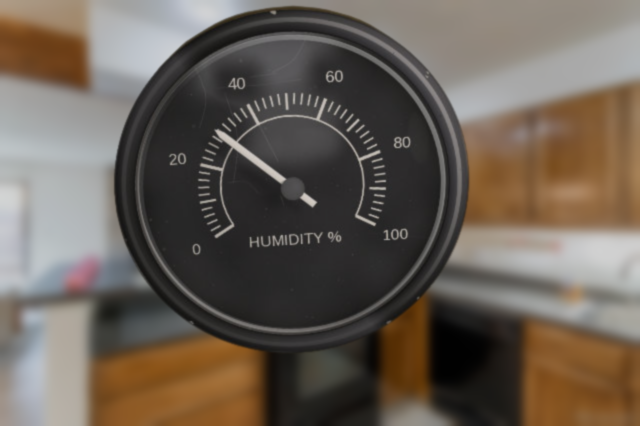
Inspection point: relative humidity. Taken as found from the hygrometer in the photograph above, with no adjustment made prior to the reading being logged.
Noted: 30 %
